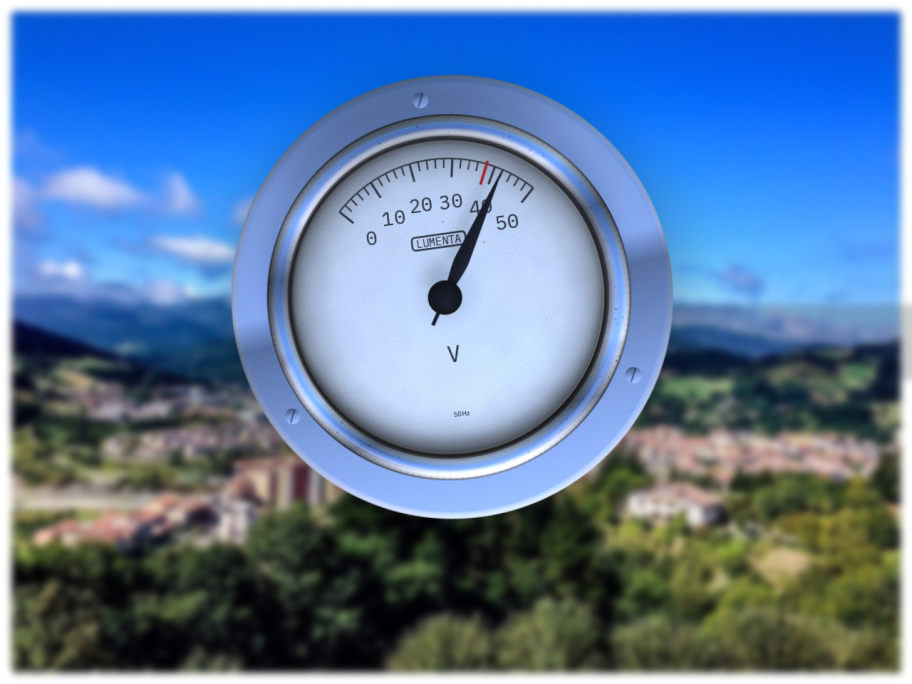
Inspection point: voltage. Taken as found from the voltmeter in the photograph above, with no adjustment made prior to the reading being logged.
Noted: 42 V
